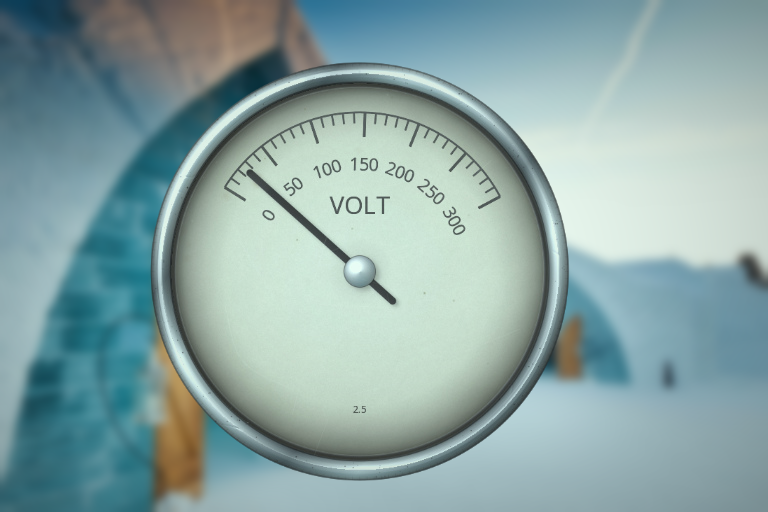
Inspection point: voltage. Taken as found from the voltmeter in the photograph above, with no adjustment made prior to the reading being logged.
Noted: 25 V
